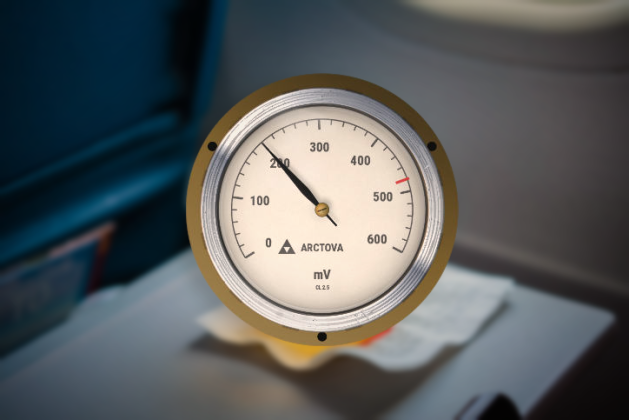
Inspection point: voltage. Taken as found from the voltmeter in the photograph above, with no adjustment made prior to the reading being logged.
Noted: 200 mV
